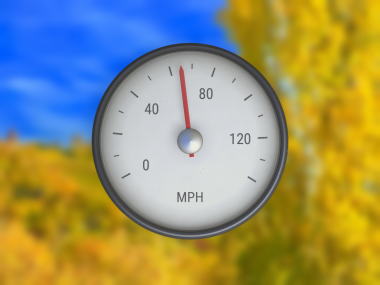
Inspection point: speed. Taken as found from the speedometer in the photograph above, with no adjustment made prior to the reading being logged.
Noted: 65 mph
